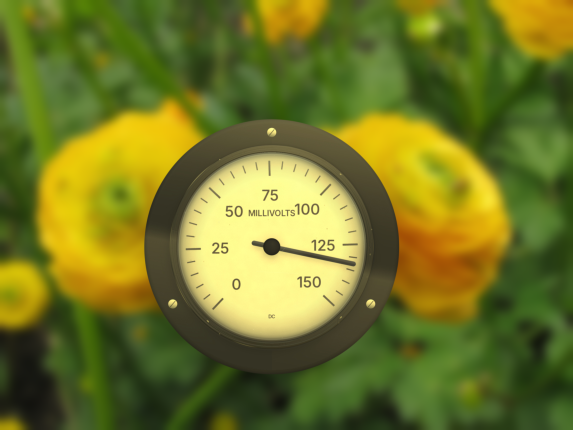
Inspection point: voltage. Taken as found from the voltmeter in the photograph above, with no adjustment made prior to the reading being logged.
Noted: 132.5 mV
